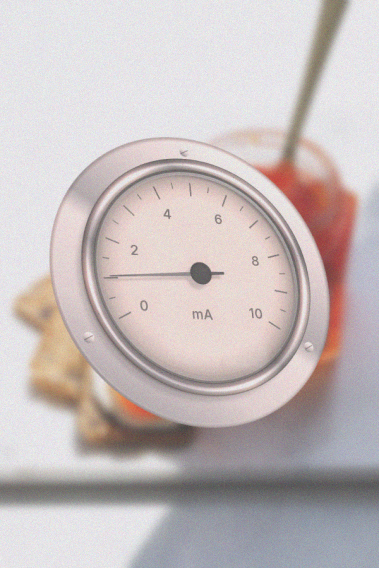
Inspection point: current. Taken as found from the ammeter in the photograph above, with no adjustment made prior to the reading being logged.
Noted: 1 mA
